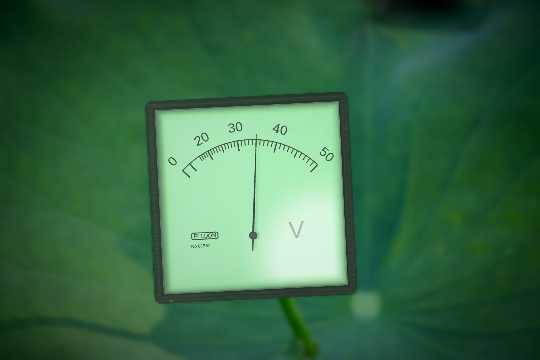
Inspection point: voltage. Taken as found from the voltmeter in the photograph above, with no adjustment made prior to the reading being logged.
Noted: 35 V
